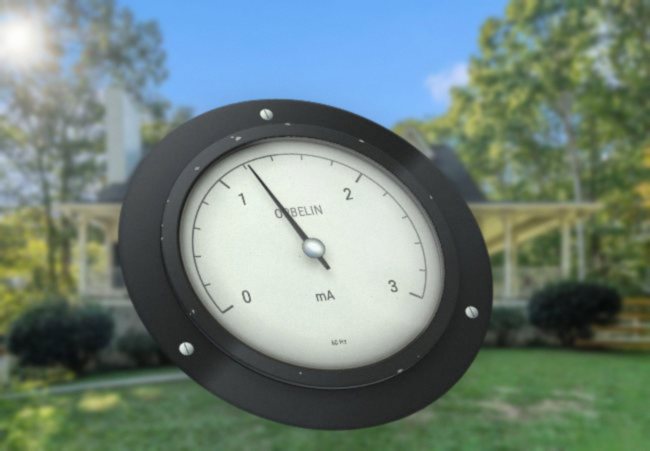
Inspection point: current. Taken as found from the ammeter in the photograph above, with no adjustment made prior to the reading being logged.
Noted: 1.2 mA
